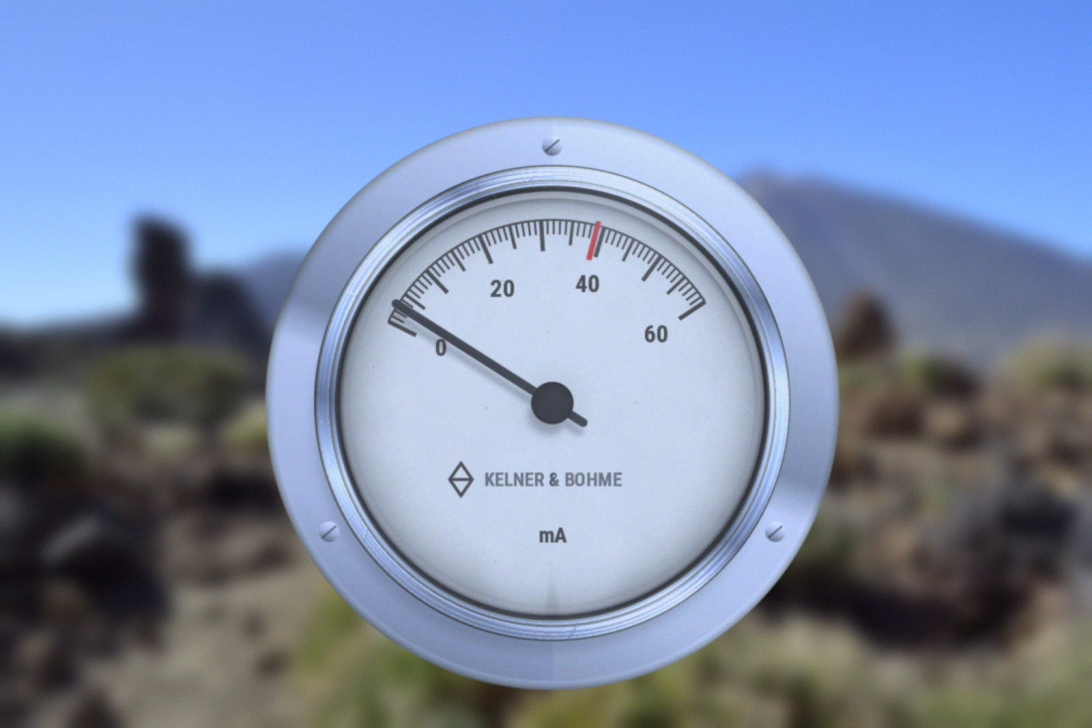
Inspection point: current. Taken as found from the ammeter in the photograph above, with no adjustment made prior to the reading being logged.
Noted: 3 mA
